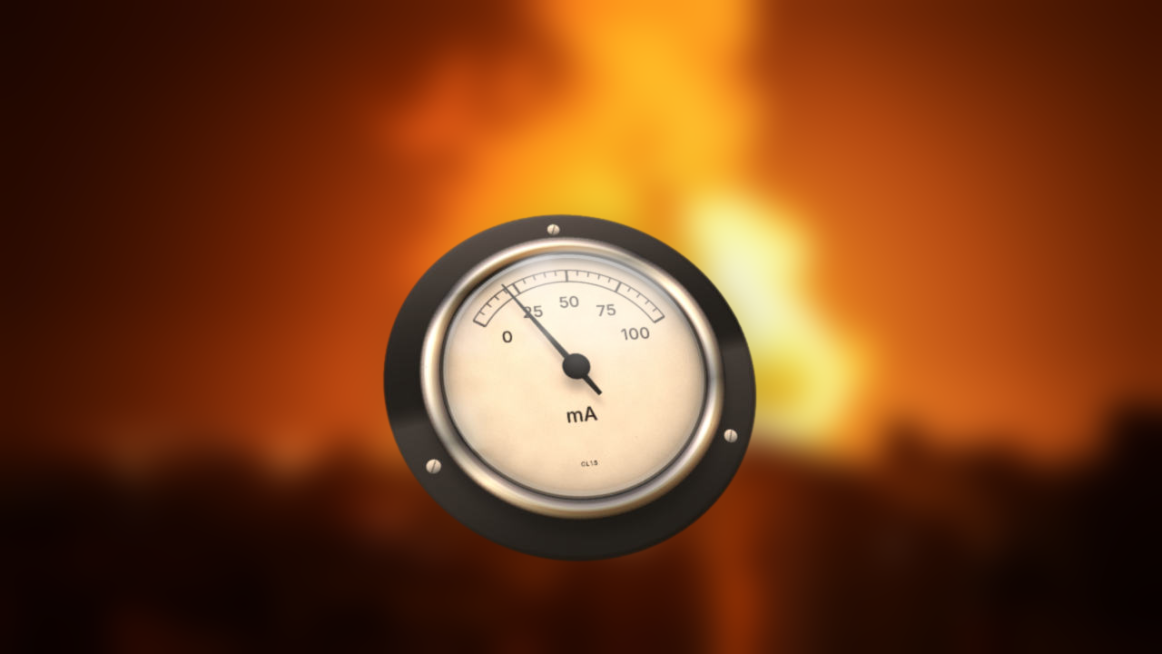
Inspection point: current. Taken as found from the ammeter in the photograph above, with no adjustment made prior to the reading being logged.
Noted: 20 mA
